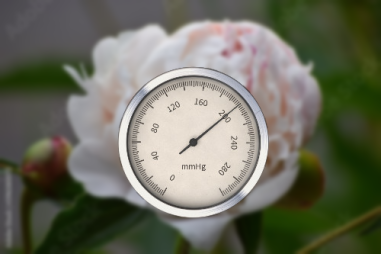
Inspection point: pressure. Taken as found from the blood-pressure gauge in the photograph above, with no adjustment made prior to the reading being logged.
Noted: 200 mmHg
